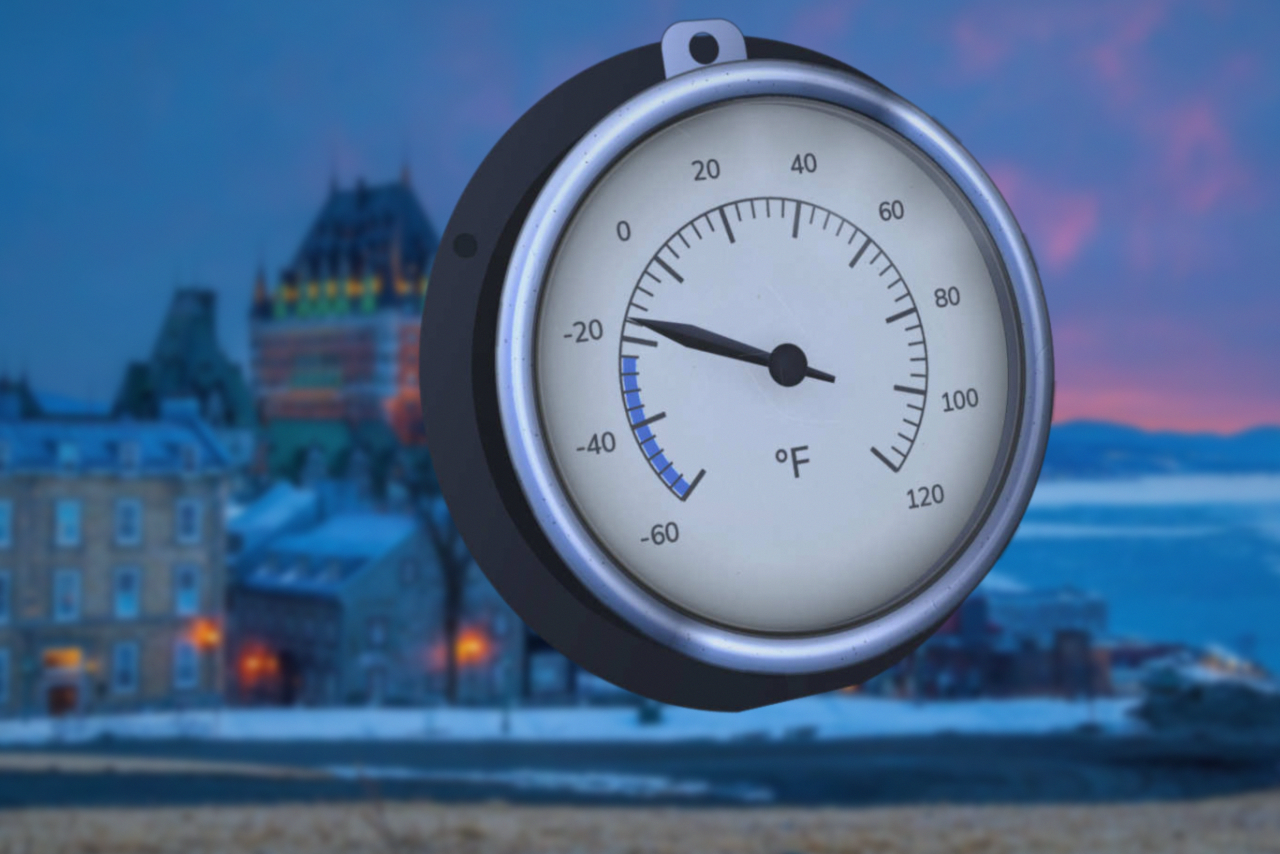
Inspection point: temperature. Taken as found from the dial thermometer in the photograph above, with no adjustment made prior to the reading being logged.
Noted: -16 °F
